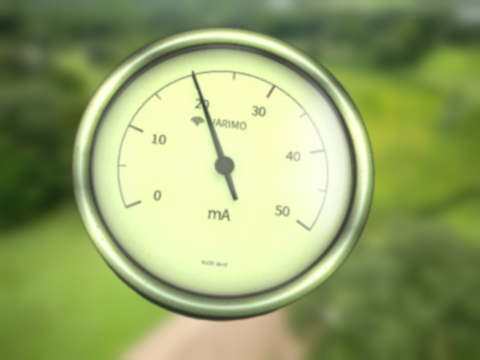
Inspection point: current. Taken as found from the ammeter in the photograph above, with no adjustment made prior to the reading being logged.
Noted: 20 mA
